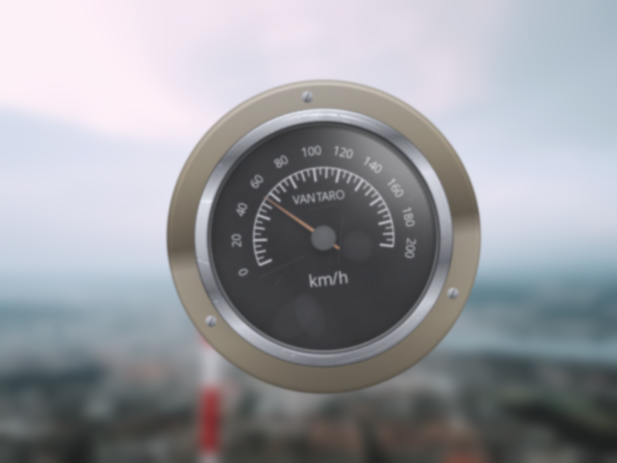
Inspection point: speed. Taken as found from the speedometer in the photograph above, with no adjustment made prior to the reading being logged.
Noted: 55 km/h
